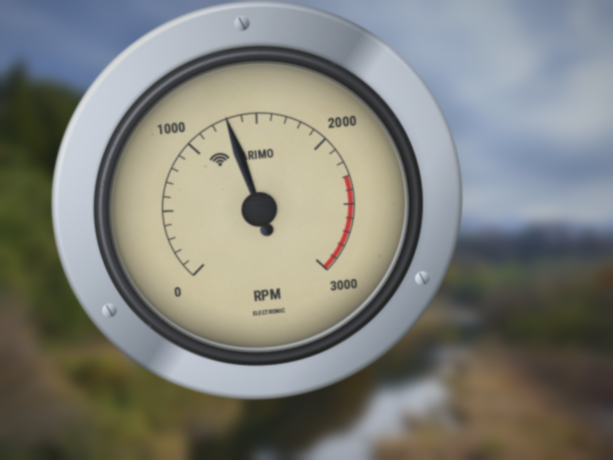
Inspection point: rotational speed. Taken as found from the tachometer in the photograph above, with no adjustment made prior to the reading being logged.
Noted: 1300 rpm
